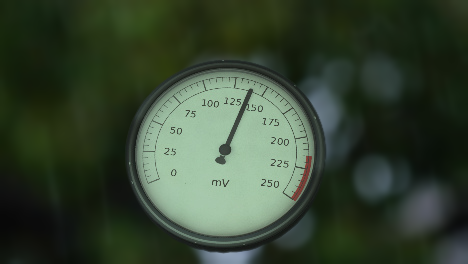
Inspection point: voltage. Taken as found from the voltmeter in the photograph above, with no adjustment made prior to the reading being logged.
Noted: 140 mV
